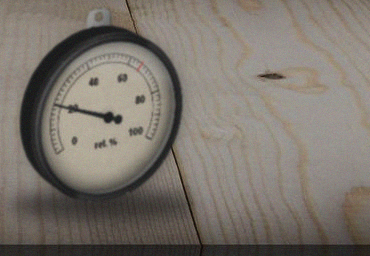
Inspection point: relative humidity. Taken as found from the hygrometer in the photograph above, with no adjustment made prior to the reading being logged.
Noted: 20 %
